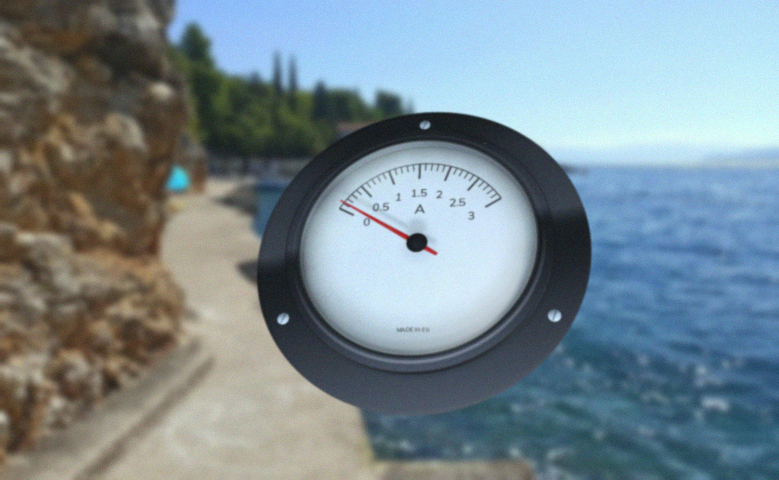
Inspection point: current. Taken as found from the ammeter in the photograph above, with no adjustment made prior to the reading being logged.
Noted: 0.1 A
